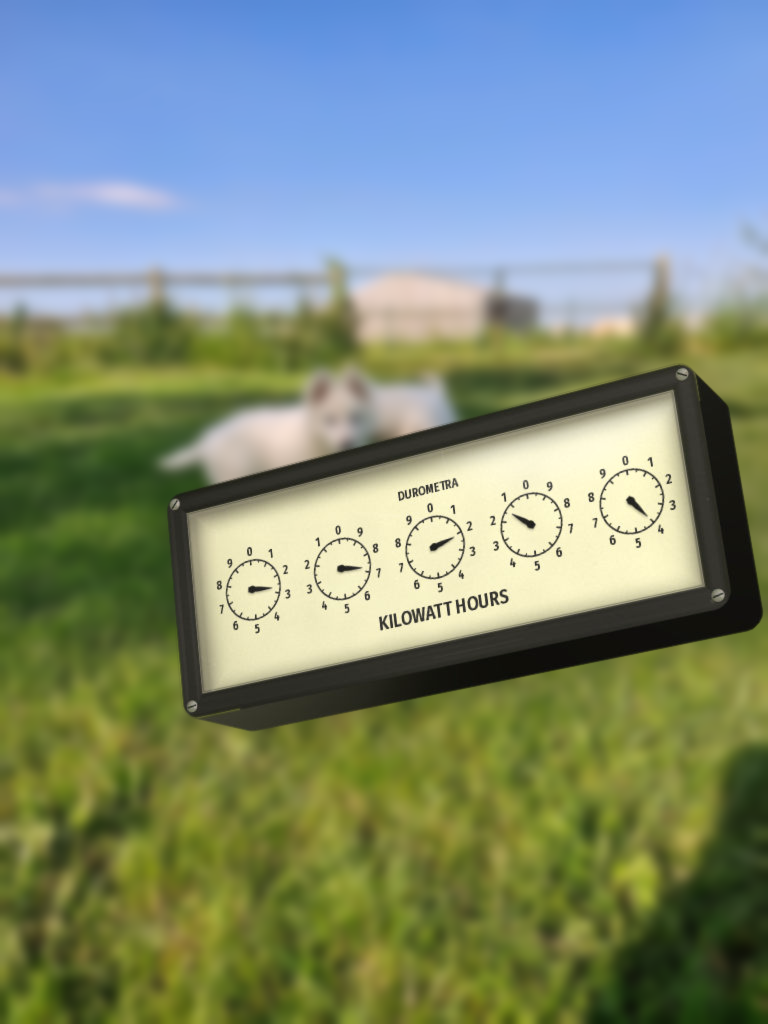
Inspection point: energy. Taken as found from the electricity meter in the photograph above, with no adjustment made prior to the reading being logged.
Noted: 27214 kWh
